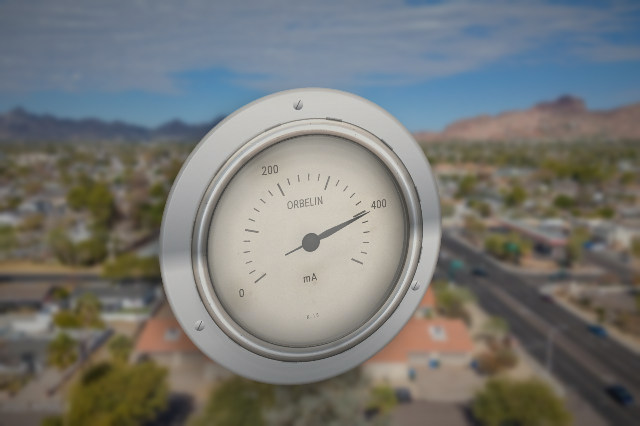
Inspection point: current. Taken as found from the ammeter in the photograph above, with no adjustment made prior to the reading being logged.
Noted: 400 mA
